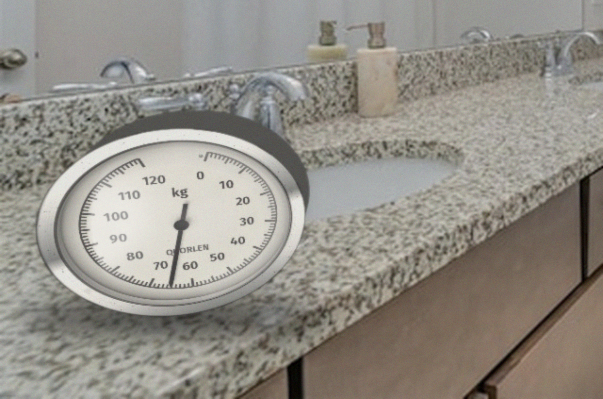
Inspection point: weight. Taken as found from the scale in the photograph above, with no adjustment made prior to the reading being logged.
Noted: 65 kg
